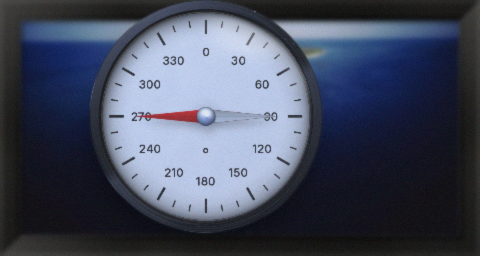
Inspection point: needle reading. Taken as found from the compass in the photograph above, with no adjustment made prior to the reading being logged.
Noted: 270 °
